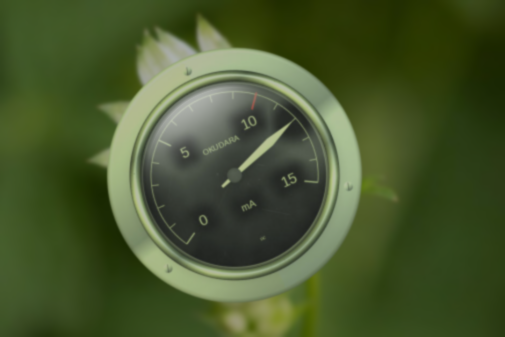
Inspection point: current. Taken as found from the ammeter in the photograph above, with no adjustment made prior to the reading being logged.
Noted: 12 mA
